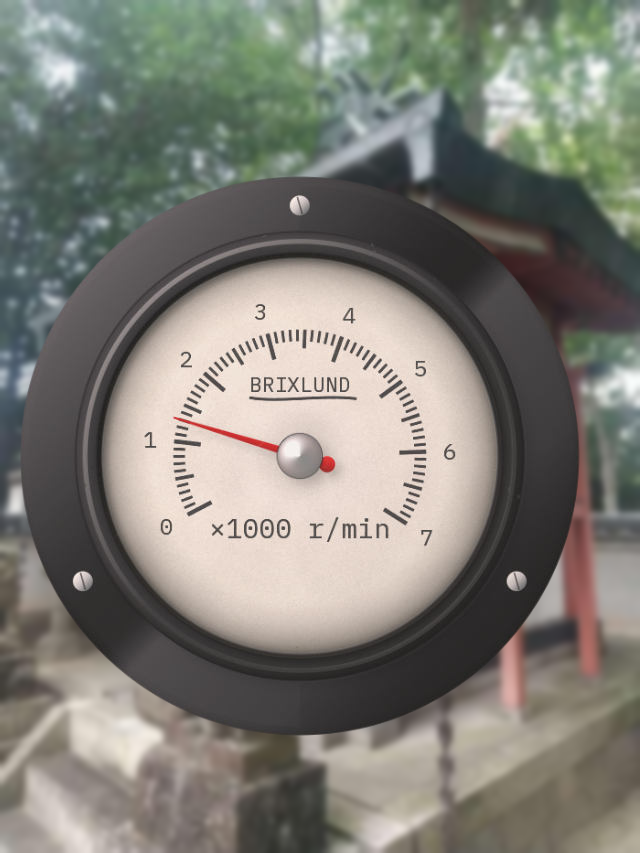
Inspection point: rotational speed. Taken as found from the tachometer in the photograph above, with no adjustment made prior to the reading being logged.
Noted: 1300 rpm
